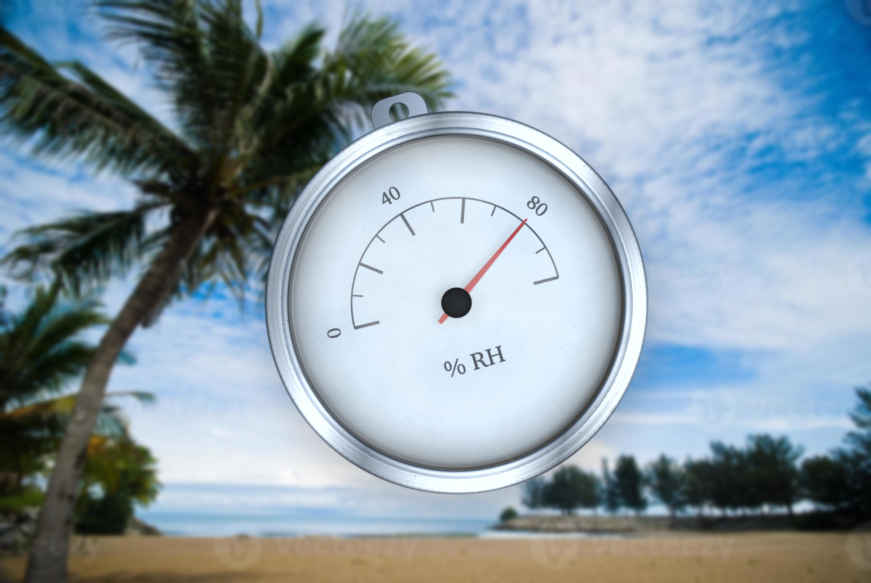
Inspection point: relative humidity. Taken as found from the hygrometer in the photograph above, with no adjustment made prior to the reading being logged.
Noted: 80 %
